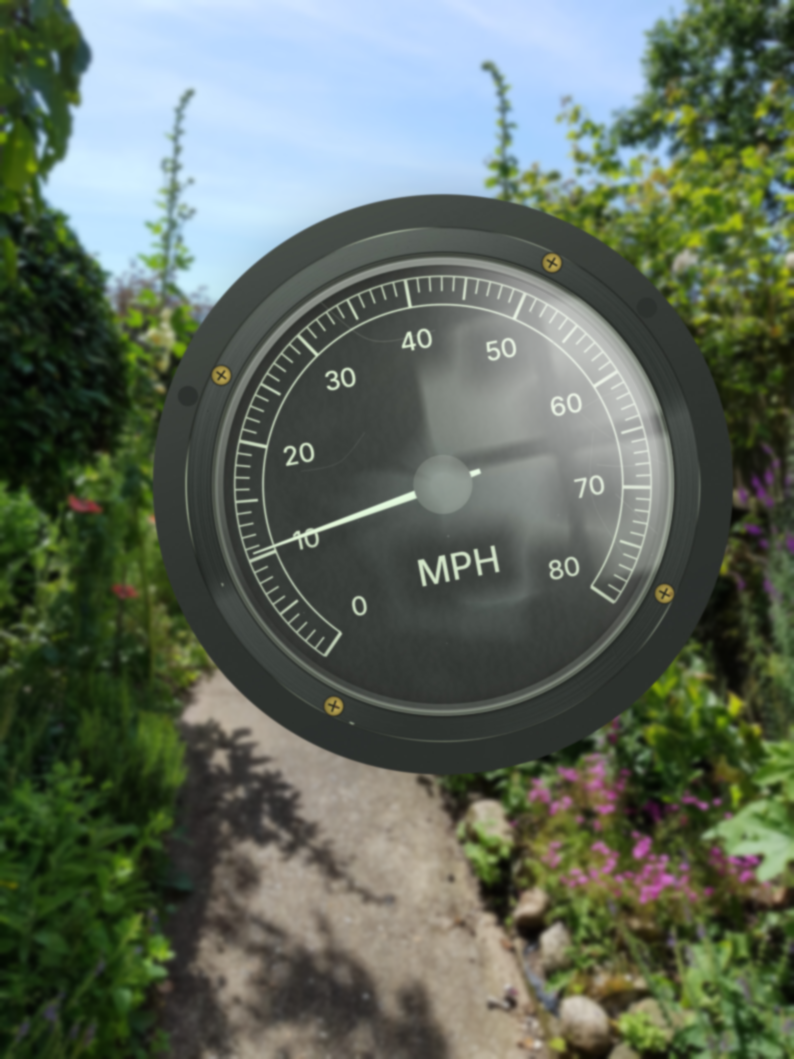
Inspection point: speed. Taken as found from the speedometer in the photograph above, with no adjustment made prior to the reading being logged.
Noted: 10.5 mph
